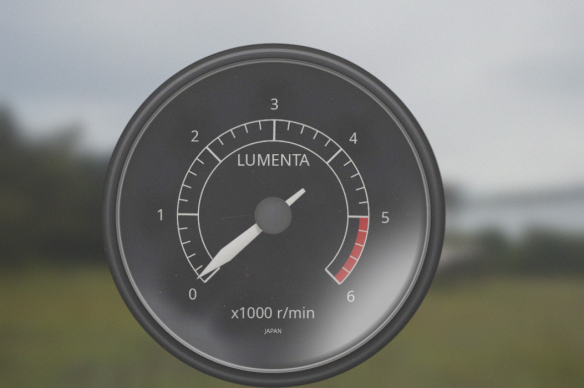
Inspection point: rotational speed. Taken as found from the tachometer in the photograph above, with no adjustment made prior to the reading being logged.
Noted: 100 rpm
